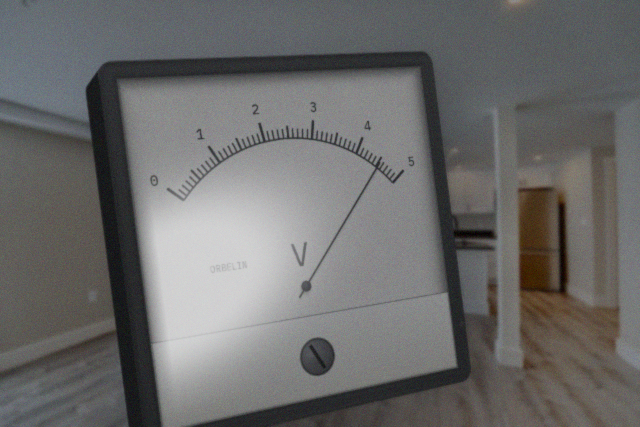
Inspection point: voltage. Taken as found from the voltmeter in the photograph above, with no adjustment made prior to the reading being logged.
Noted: 4.5 V
